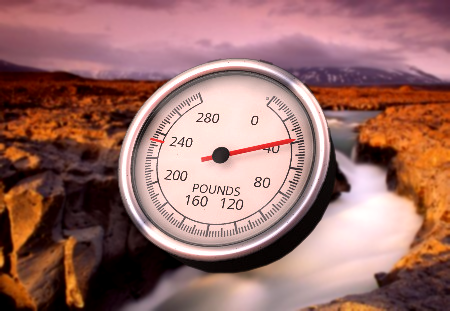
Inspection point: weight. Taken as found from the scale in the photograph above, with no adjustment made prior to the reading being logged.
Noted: 40 lb
